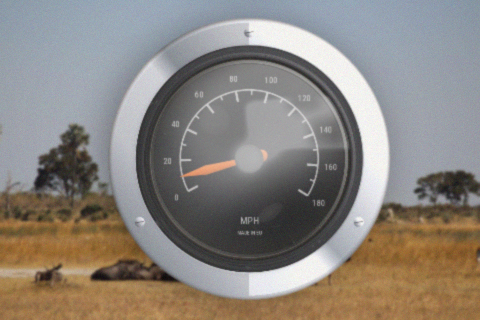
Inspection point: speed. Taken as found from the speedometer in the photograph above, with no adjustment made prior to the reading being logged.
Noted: 10 mph
